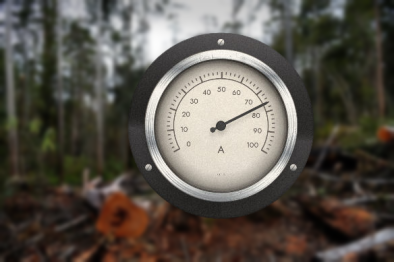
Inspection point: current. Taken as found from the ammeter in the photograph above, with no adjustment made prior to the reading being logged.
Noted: 76 A
